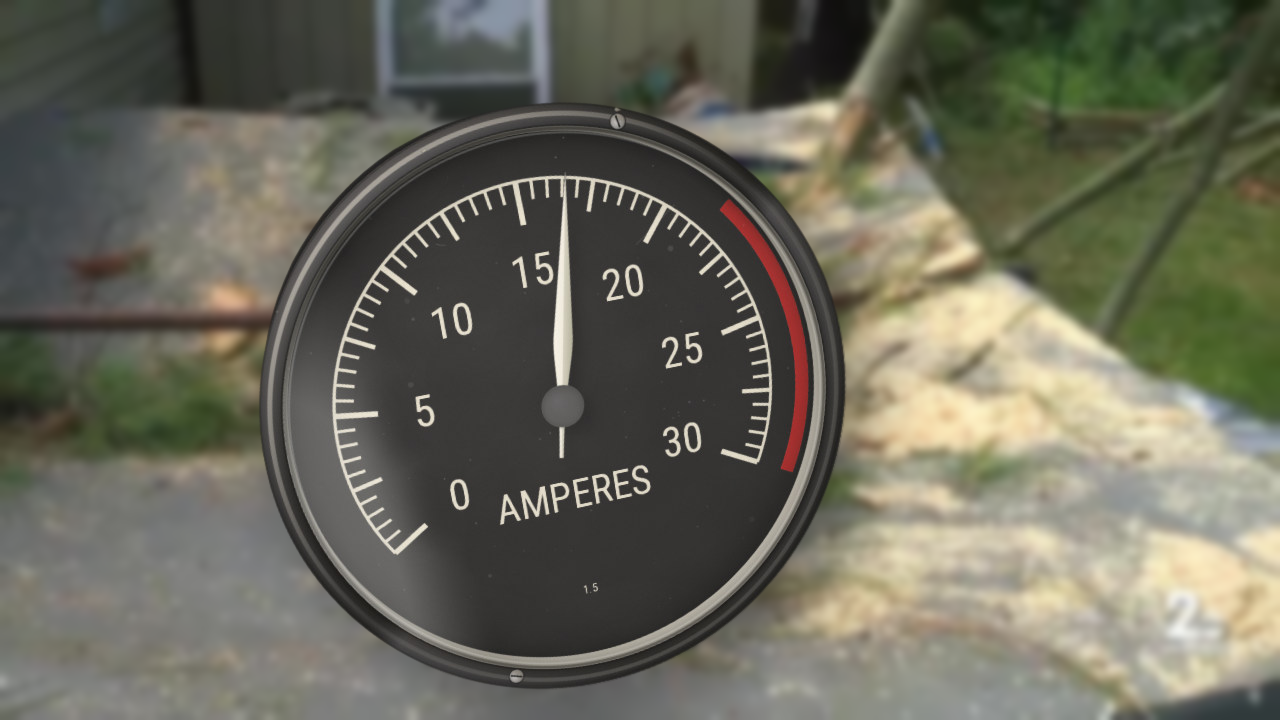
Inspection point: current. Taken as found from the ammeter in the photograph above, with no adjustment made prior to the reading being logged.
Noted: 16.5 A
